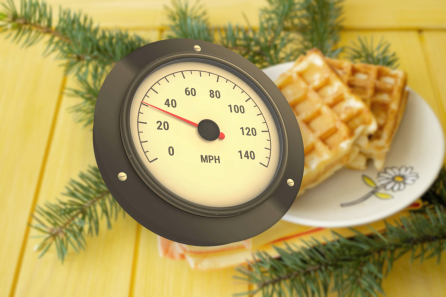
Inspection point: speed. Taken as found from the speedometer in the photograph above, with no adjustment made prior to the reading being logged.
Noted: 30 mph
